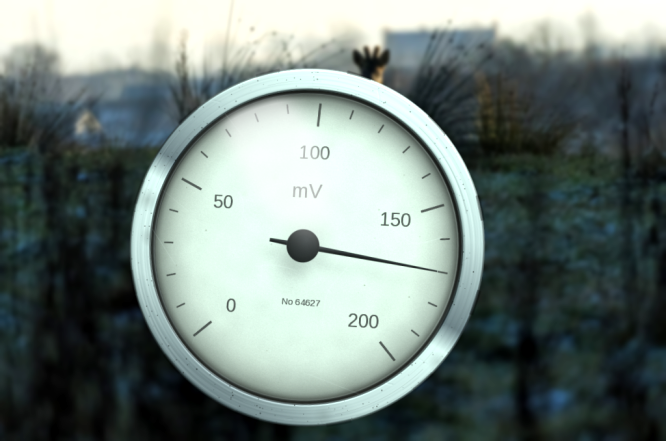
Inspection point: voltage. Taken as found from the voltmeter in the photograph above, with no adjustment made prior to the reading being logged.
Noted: 170 mV
